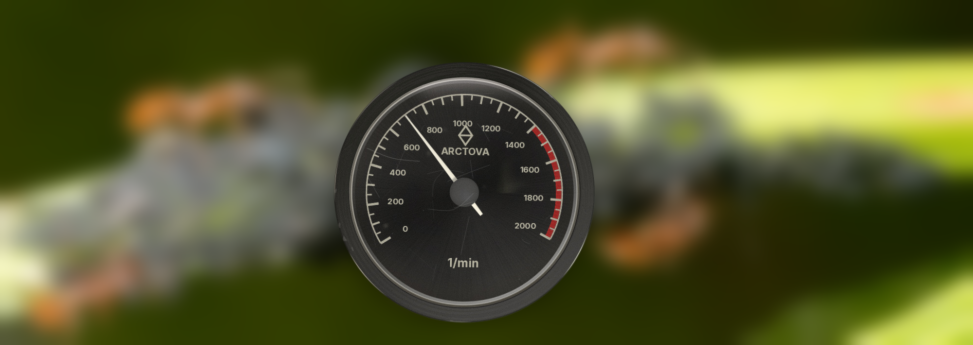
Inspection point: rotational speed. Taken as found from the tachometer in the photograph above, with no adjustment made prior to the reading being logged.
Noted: 700 rpm
